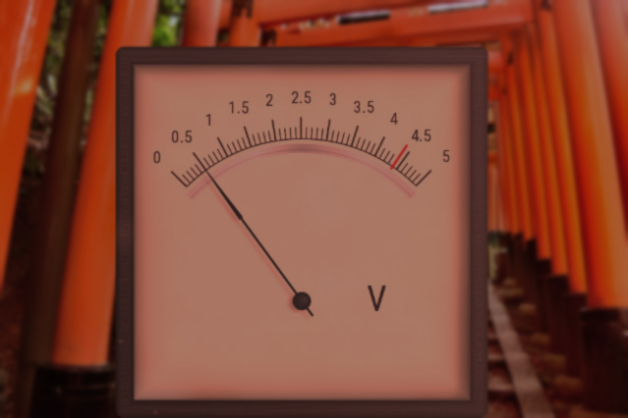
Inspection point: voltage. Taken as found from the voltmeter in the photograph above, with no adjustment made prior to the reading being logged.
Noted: 0.5 V
